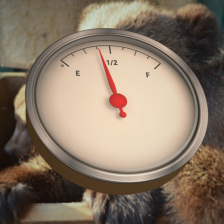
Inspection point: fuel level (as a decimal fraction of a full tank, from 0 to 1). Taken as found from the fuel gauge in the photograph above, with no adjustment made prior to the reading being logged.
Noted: 0.375
